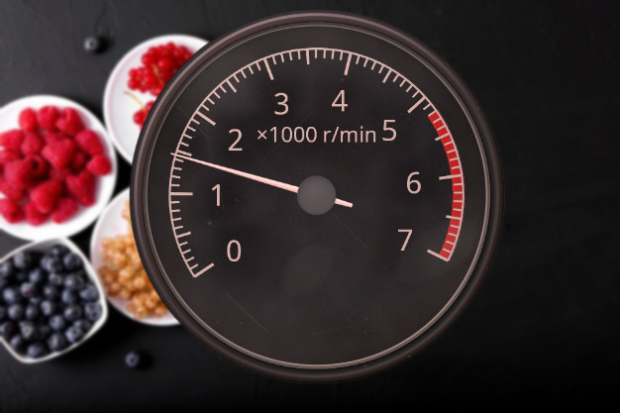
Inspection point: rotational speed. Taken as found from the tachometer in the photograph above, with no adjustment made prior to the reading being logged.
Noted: 1450 rpm
